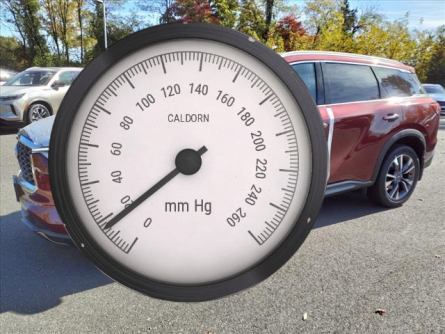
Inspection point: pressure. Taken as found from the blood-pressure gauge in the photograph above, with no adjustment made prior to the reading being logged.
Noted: 16 mmHg
